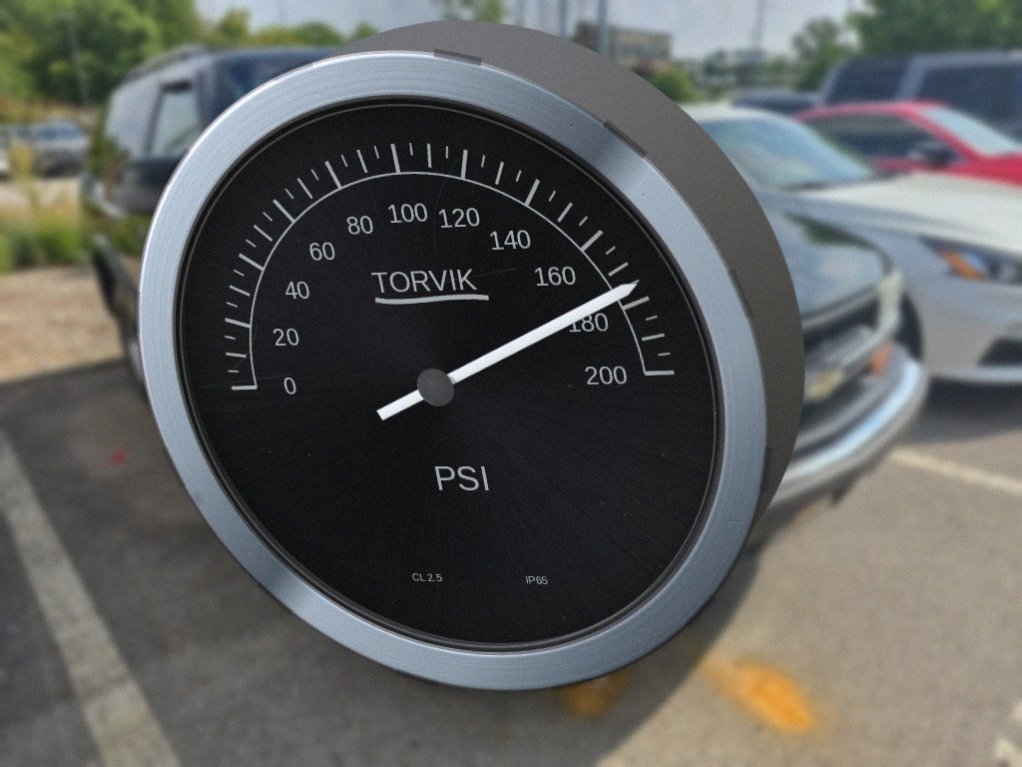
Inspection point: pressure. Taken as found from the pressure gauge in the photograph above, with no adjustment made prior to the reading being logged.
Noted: 175 psi
